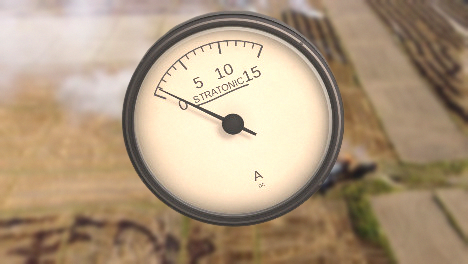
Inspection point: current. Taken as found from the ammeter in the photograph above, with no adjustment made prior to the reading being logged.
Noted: 1 A
